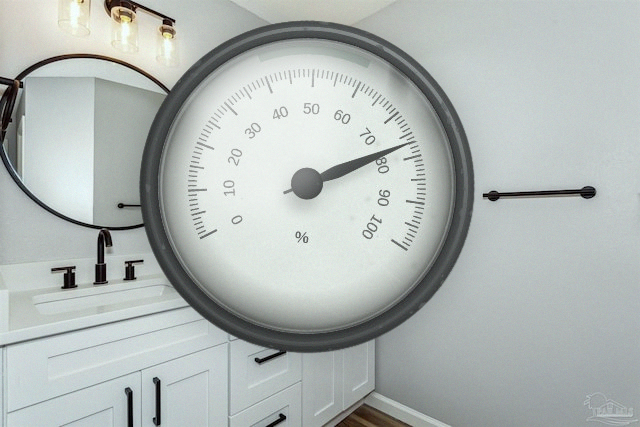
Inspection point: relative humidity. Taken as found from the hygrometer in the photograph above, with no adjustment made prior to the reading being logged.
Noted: 77 %
